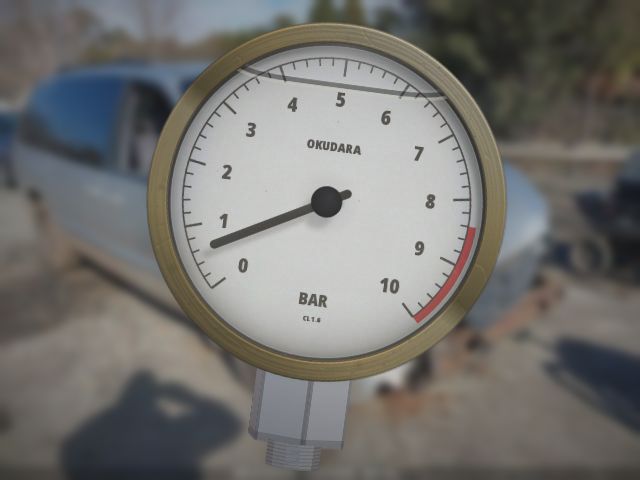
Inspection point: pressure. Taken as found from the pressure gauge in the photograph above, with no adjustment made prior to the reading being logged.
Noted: 0.6 bar
